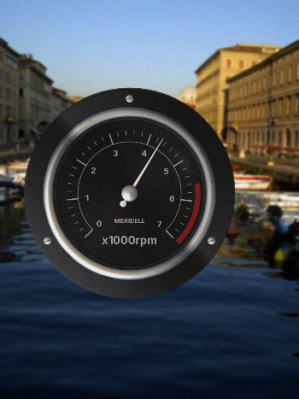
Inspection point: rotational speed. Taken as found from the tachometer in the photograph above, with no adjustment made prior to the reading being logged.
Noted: 4300 rpm
